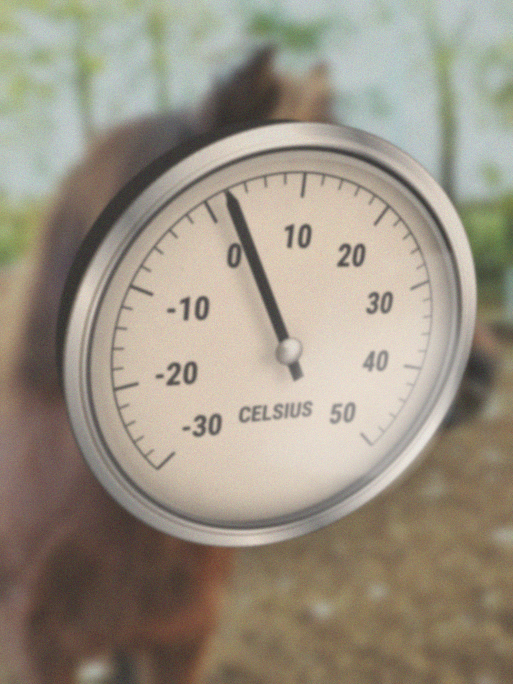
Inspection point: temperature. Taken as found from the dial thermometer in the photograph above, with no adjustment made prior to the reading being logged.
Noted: 2 °C
